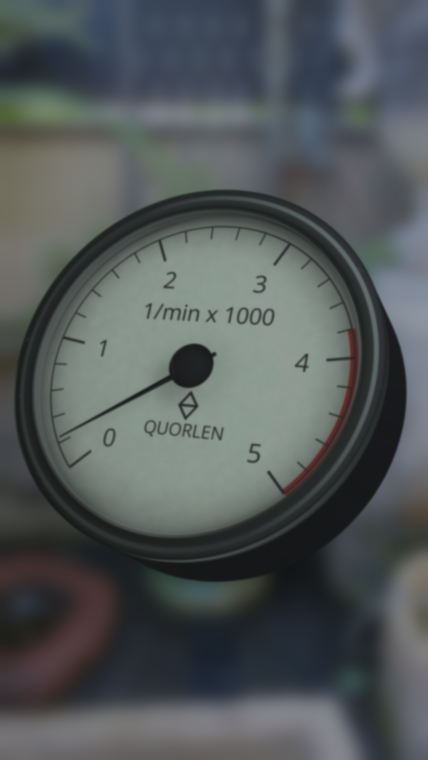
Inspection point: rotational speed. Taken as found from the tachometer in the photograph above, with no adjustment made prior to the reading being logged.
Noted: 200 rpm
